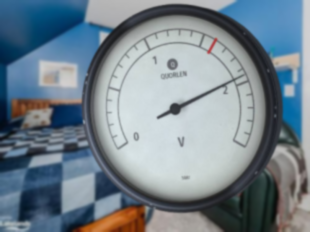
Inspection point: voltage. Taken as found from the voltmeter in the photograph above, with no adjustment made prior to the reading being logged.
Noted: 1.95 V
